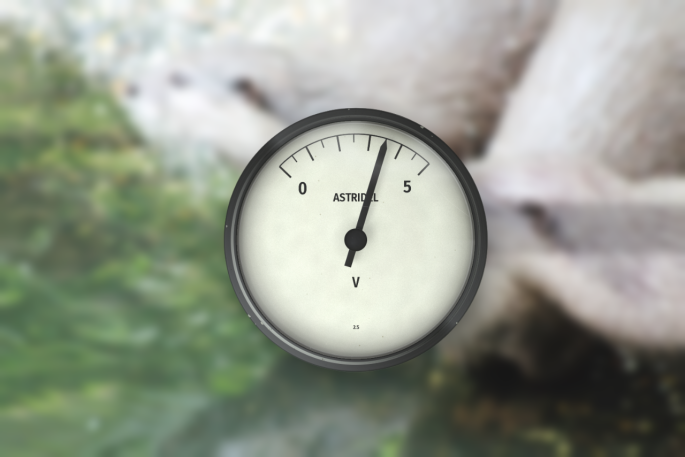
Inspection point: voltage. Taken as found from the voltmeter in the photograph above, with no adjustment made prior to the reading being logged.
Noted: 3.5 V
